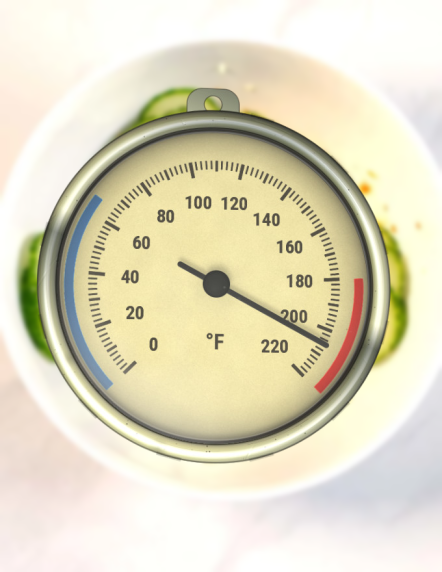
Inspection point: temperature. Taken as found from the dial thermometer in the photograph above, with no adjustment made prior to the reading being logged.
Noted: 206 °F
